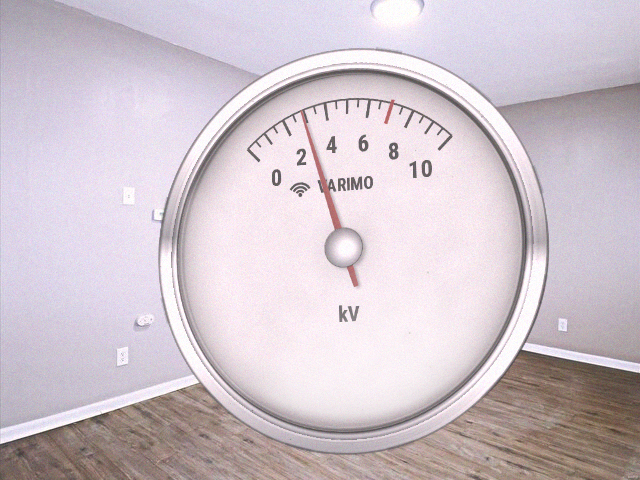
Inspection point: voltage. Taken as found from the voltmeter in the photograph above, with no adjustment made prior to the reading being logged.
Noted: 3 kV
